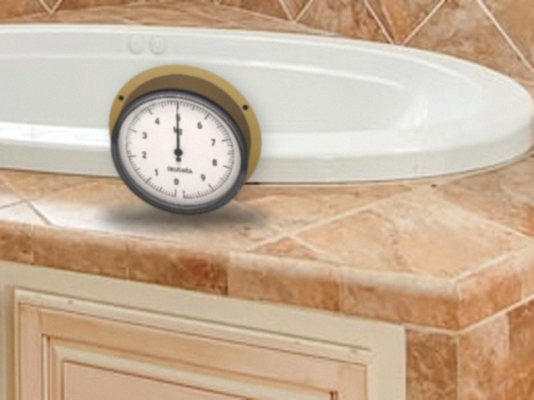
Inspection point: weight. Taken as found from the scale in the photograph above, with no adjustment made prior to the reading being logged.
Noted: 5 kg
